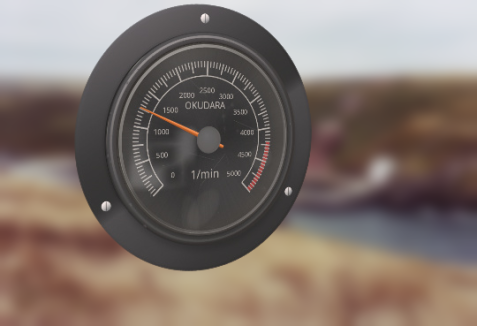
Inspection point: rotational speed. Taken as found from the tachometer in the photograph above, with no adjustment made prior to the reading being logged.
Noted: 1250 rpm
